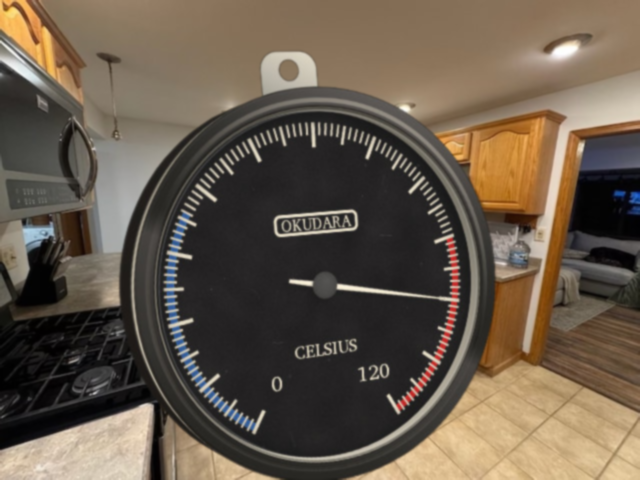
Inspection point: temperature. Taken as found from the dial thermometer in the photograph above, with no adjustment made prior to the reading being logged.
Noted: 100 °C
